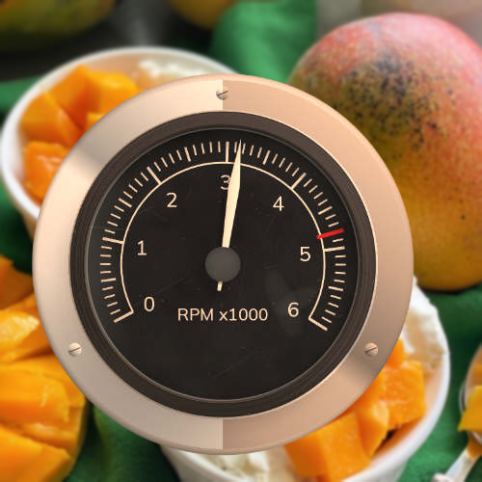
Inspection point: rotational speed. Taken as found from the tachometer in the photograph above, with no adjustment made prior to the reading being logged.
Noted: 3150 rpm
